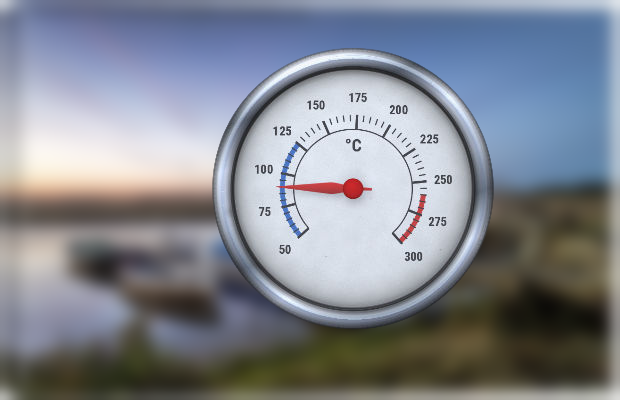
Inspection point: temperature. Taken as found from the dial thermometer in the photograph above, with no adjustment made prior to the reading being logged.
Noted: 90 °C
